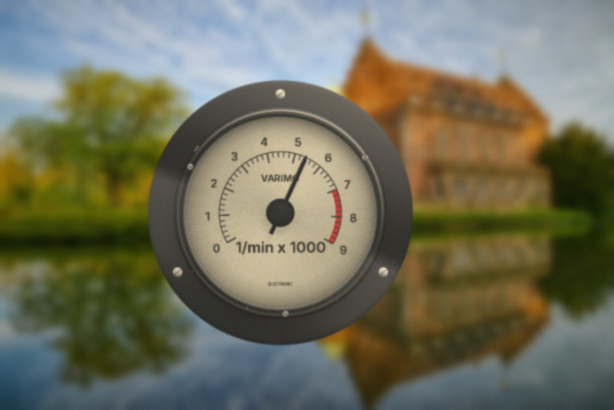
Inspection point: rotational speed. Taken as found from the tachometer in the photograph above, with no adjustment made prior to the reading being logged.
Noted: 5400 rpm
